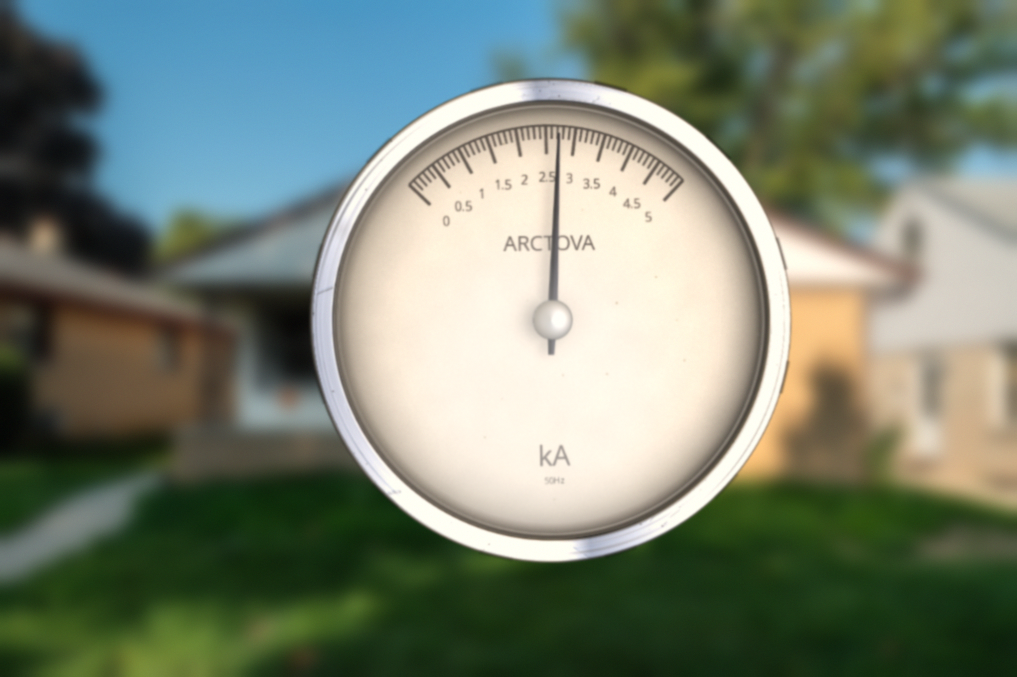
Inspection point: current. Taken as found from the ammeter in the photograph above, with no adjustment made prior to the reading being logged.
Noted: 2.7 kA
